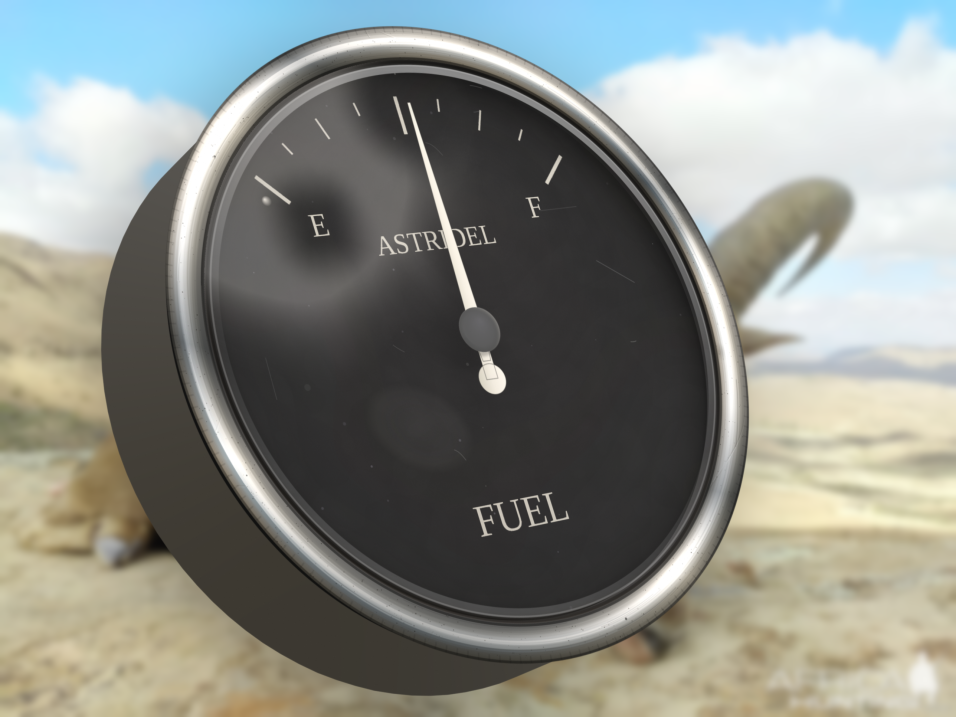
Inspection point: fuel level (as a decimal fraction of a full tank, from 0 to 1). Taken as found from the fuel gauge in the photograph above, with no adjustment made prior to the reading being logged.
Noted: 0.5
